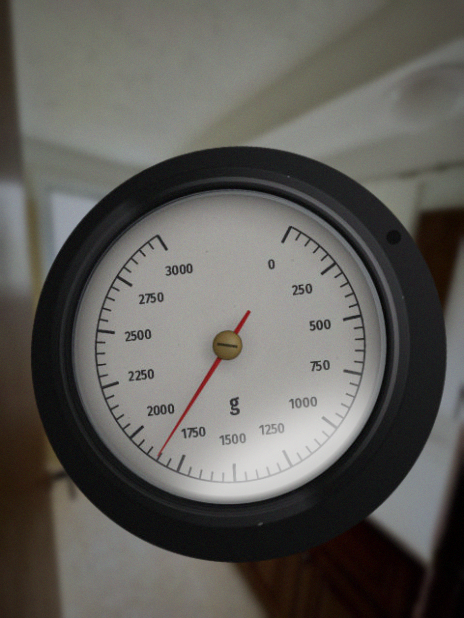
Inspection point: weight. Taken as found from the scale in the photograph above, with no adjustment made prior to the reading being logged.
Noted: 1850 g
